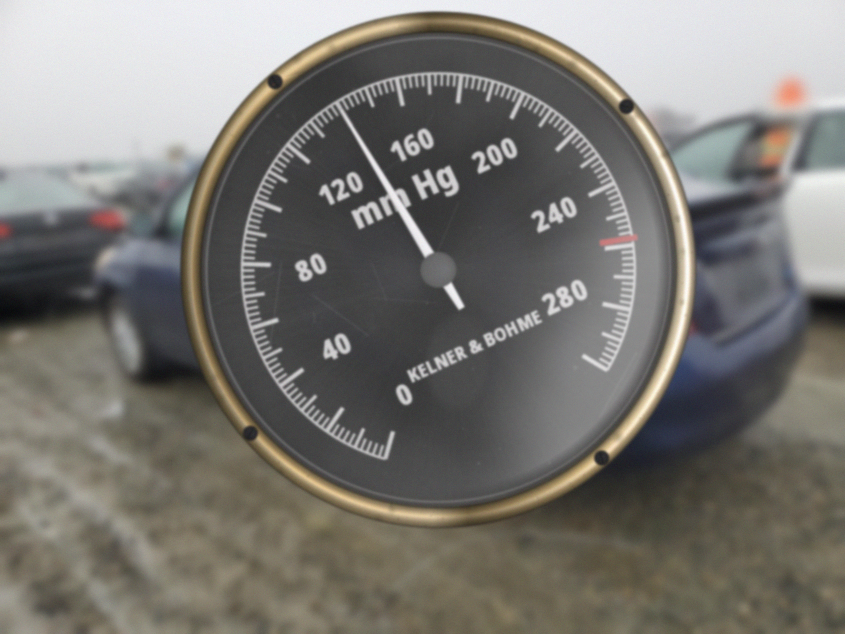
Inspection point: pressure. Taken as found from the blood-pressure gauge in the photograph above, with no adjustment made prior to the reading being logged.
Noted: 140 mmHg
